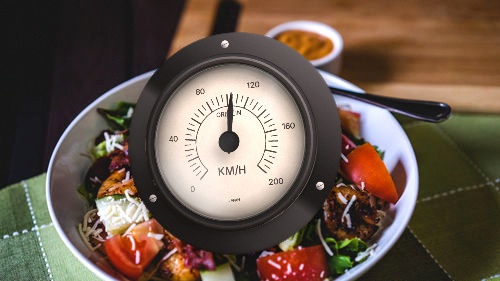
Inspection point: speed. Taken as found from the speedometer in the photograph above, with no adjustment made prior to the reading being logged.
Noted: 105 km/h
